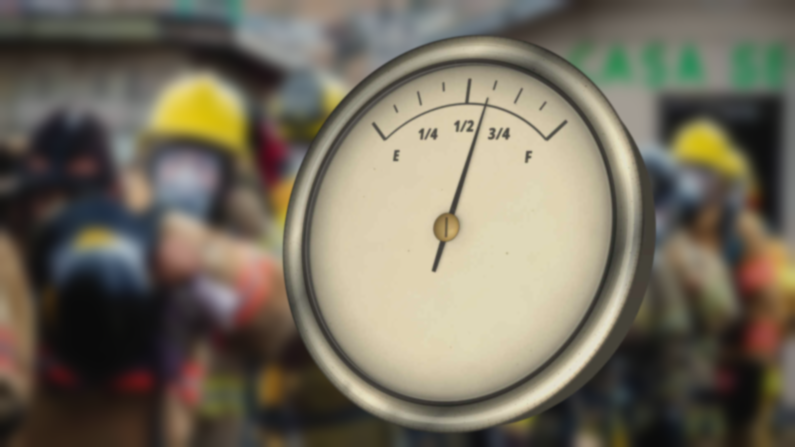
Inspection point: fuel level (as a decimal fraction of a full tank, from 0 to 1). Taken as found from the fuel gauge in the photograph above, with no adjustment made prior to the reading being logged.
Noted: 0.625
